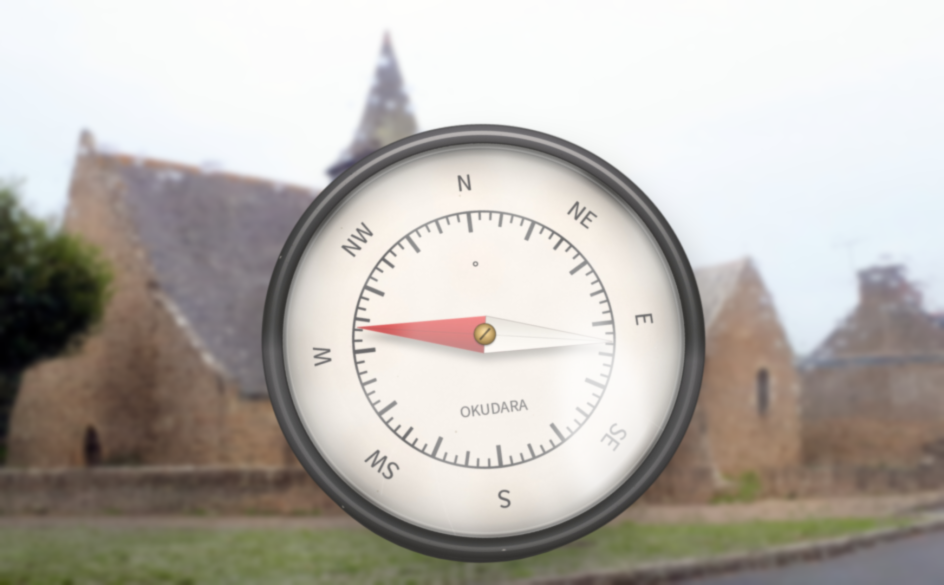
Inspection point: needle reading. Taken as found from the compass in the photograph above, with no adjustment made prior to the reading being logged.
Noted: 280 °
